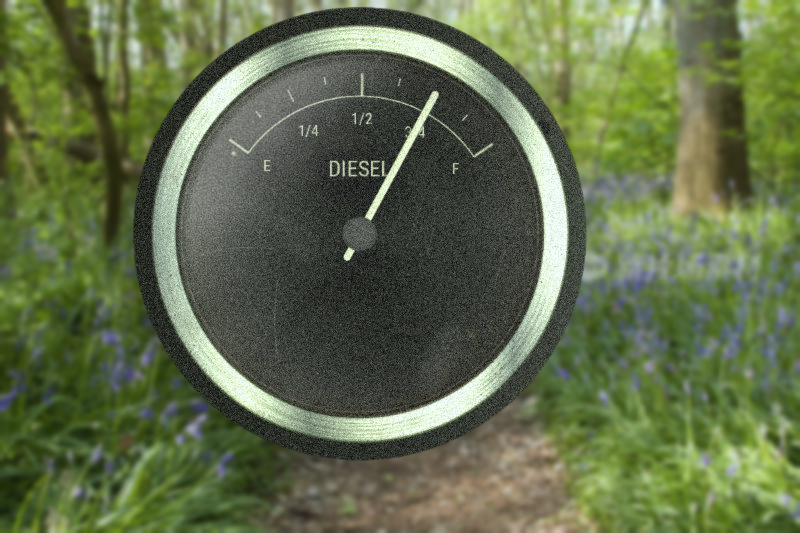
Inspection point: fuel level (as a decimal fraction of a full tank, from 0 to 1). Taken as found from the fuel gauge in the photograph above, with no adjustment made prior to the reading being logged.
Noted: 0.75
